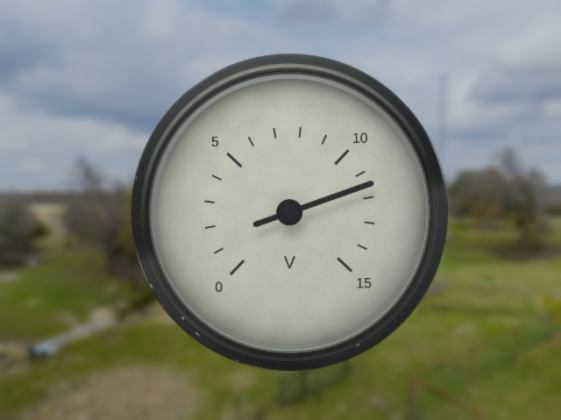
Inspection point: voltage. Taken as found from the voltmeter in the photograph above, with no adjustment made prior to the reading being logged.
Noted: 11.5 V
